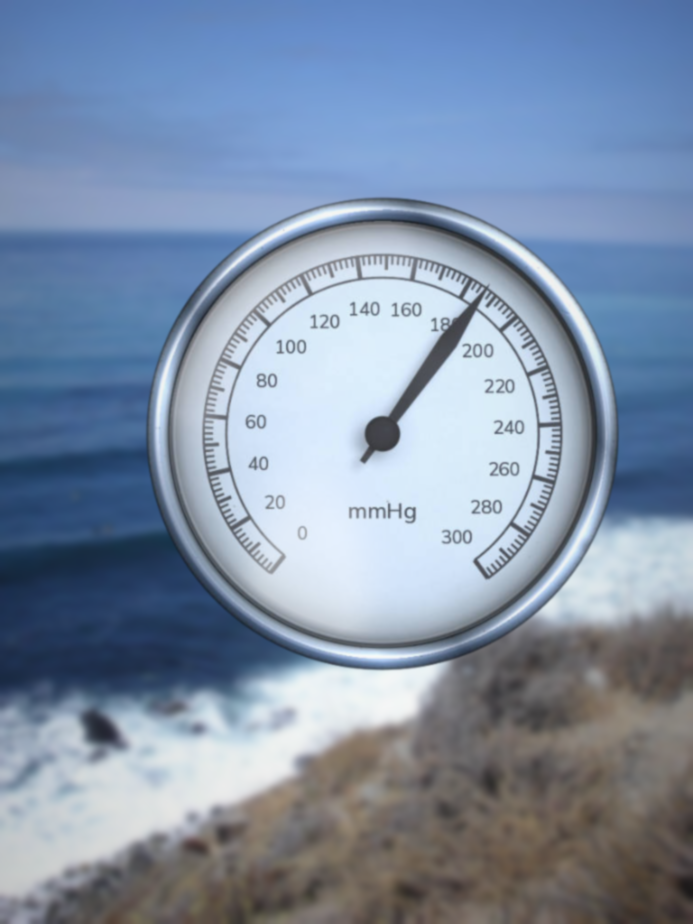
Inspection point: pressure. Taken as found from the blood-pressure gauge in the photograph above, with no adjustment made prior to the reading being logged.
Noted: 186 mmHg
